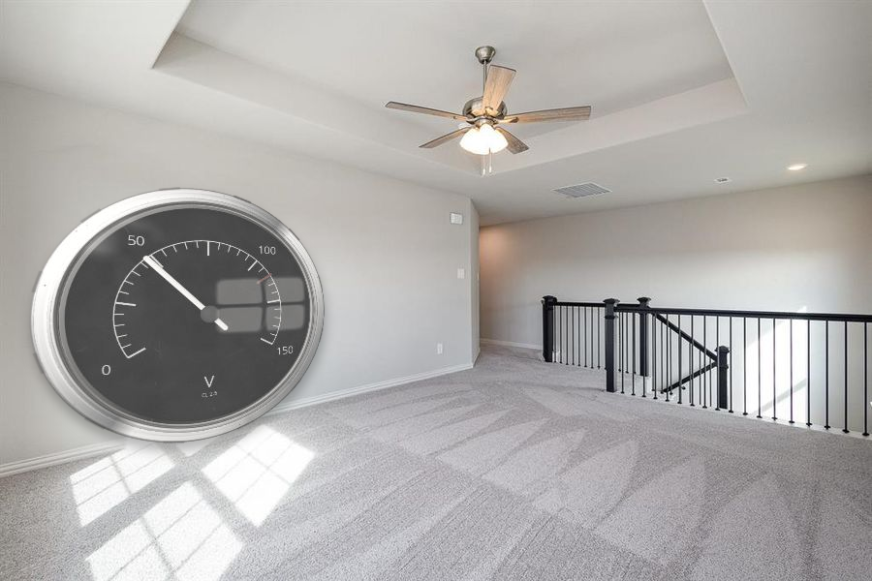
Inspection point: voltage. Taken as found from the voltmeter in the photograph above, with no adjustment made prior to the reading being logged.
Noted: 47.5 V
